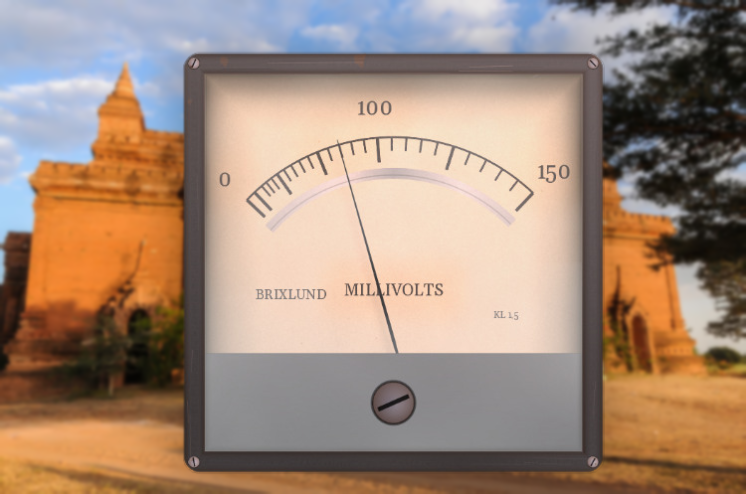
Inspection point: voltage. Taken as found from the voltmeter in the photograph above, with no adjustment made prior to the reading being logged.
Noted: 85 mV
